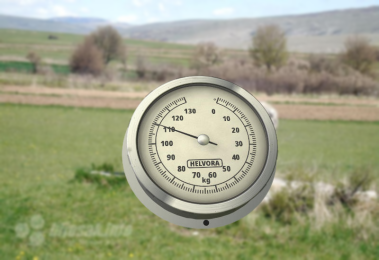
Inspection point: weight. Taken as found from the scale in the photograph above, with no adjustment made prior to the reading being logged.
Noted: 110 kg
